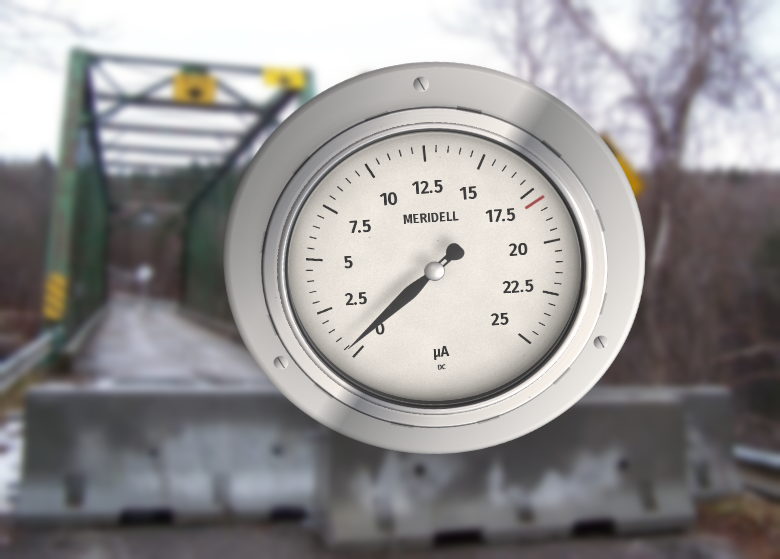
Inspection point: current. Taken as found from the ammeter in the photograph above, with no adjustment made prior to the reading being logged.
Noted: 0.5 µA
